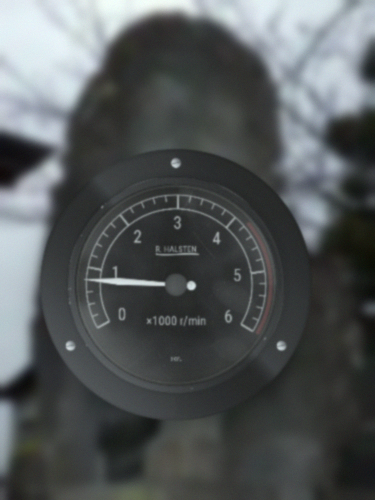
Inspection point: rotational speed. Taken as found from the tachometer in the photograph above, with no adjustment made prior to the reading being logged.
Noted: 800 rpm
